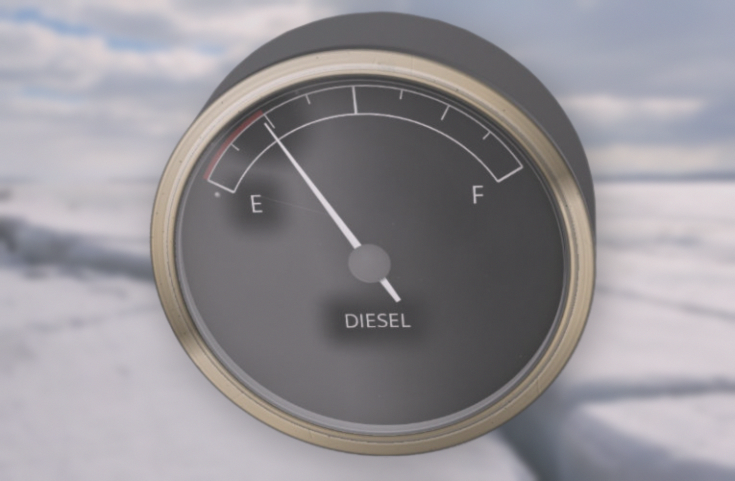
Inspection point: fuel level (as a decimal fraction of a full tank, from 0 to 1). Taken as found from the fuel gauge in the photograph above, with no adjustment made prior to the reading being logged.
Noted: 0.25
